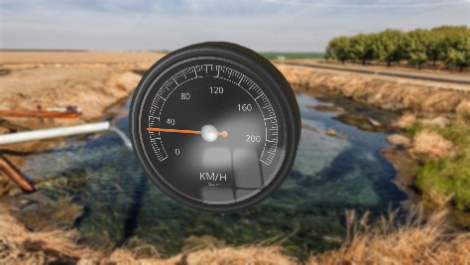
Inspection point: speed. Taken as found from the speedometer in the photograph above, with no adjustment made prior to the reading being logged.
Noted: 30 km/h
